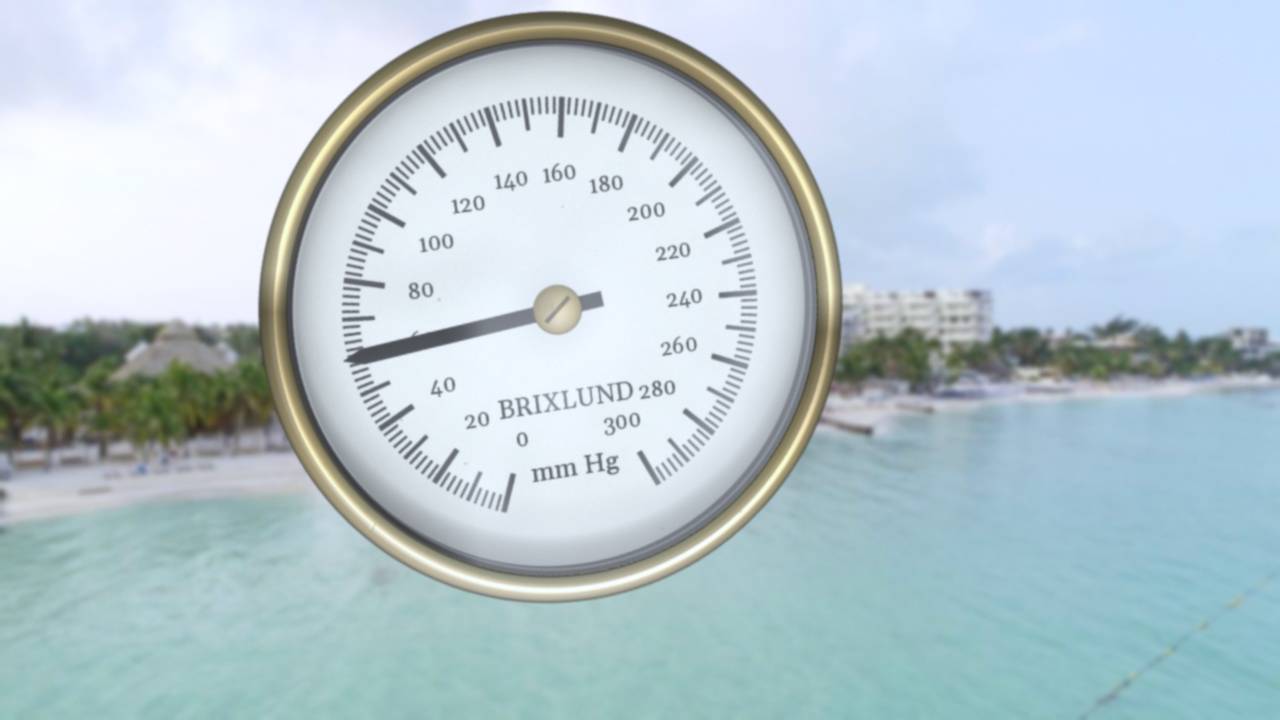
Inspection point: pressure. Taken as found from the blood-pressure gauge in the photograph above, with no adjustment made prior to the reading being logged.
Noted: 60 mmHg
